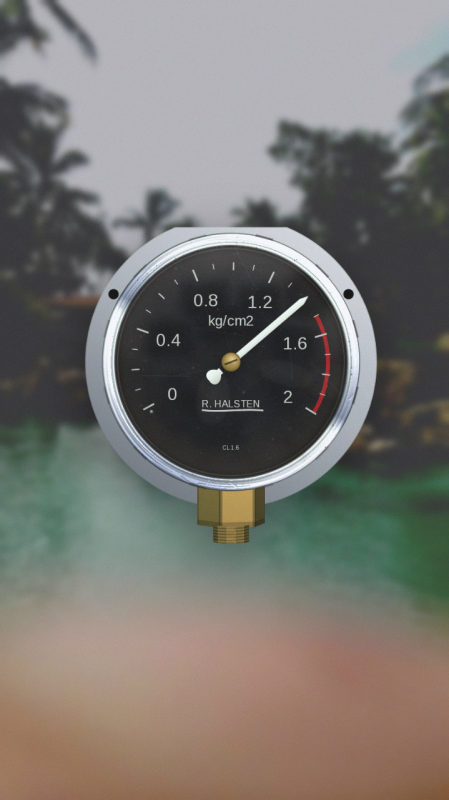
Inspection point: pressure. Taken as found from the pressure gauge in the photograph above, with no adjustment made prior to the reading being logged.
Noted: 1.4 kg/cm²
